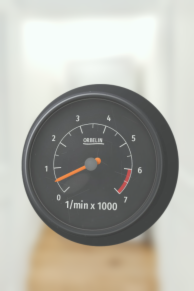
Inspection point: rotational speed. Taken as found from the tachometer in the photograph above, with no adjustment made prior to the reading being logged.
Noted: 500 rpm
